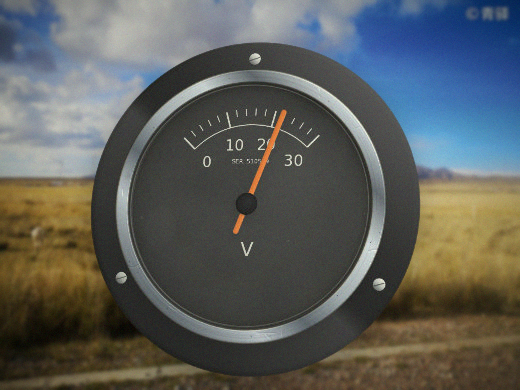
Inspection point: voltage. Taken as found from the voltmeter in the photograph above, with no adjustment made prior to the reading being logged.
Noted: 22 V
